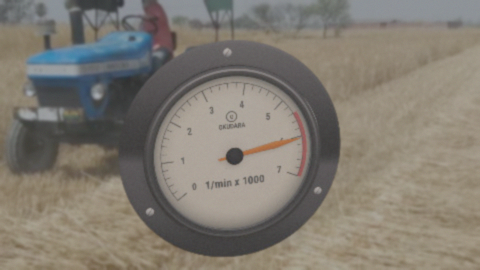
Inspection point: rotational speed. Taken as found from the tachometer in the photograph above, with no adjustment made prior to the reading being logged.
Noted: 6000 rpm
